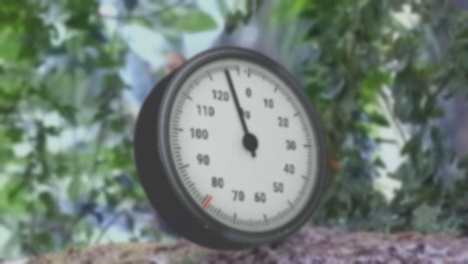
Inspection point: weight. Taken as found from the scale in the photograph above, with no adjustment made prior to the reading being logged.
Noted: 125 kg
